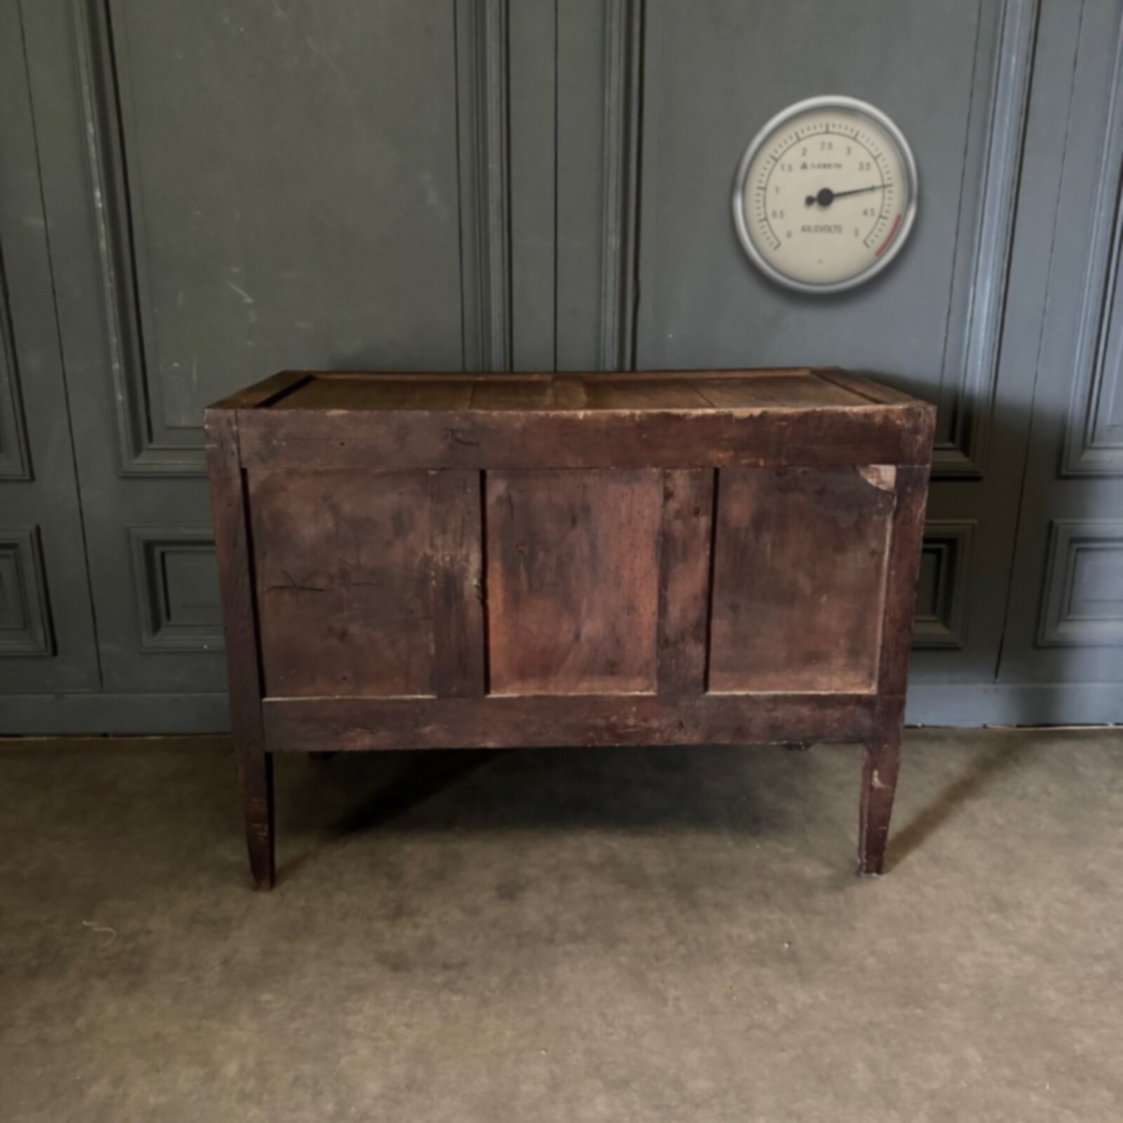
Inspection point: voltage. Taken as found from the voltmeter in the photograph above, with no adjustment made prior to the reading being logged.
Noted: 4 kV
